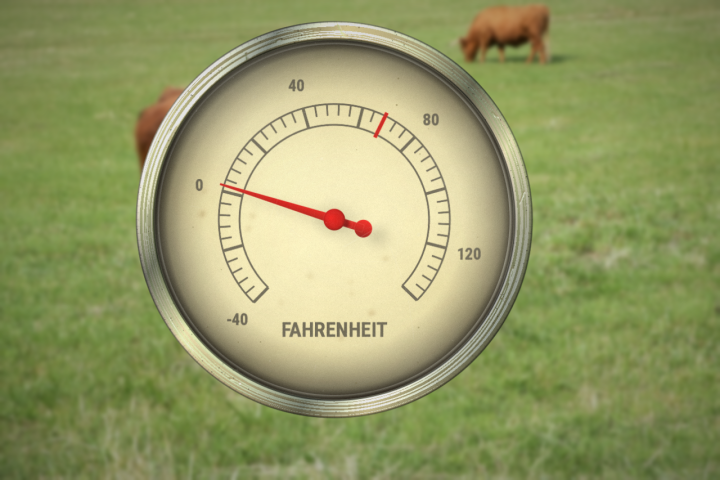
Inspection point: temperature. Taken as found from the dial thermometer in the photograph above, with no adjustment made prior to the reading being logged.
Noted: 2 °F
